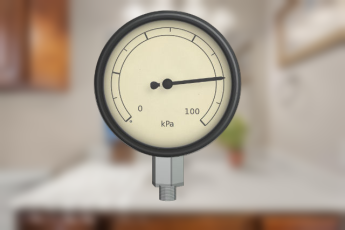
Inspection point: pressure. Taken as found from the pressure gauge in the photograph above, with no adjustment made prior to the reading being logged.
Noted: 80 kPa
